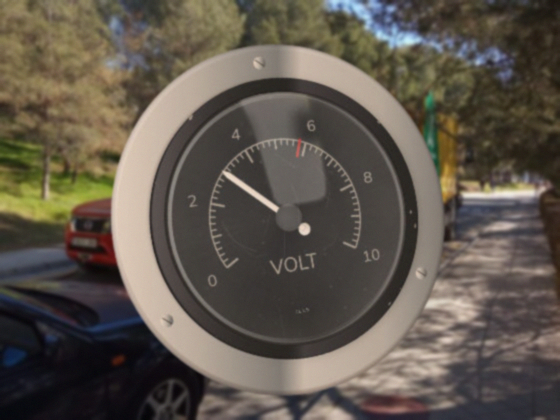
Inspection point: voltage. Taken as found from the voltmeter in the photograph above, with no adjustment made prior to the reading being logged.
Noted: 3 V
